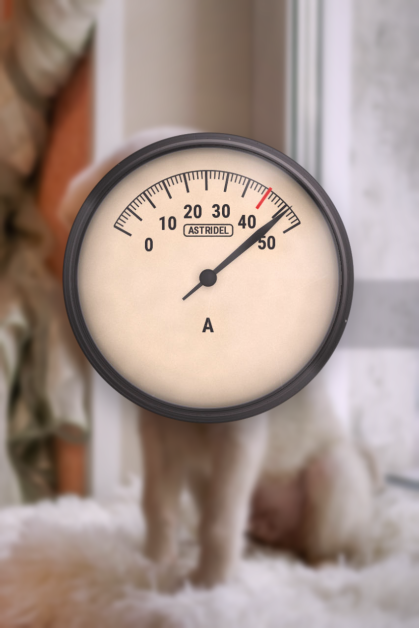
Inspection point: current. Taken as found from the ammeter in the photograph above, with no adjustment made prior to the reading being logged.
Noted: 46 A
